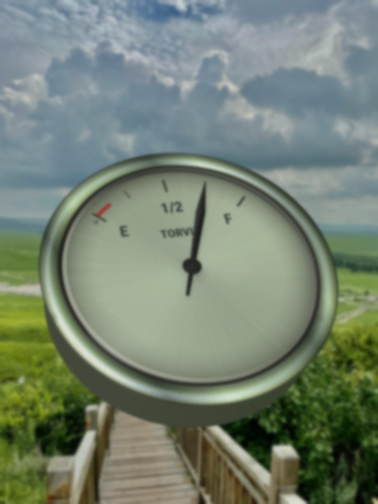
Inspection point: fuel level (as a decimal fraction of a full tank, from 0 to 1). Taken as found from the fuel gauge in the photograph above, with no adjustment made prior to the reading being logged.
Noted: 0.75
